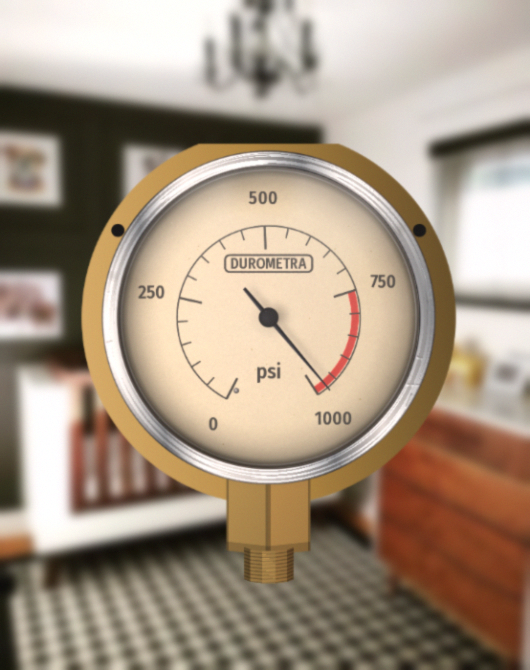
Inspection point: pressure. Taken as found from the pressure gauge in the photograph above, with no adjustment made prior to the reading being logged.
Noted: 975 psi
